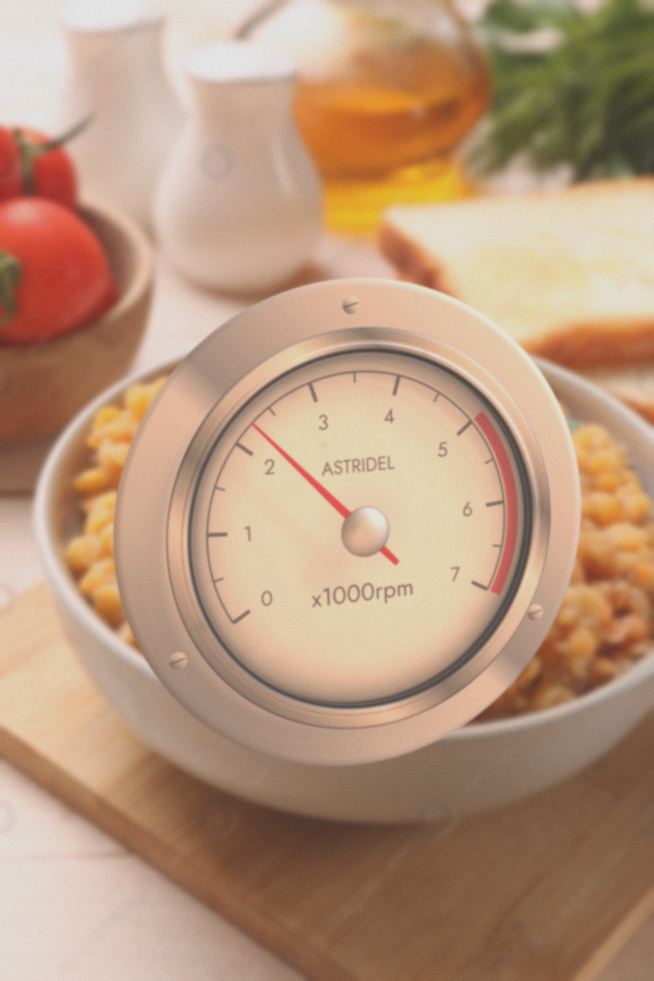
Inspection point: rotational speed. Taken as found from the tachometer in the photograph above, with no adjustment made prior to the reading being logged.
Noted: 2250 rpm
